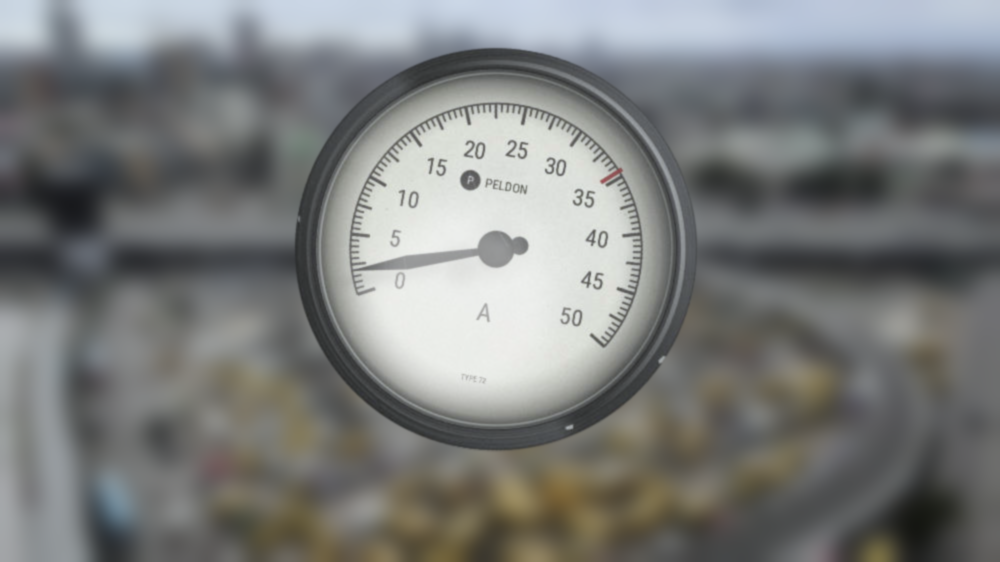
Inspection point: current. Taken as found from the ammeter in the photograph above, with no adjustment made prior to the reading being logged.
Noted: 2 A
